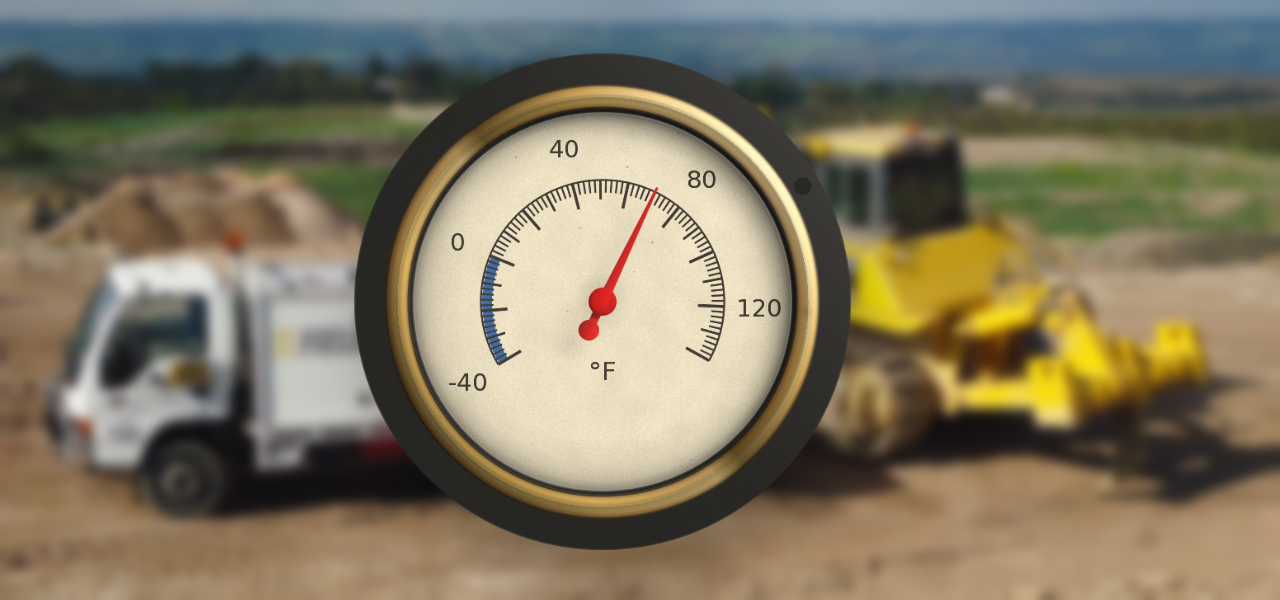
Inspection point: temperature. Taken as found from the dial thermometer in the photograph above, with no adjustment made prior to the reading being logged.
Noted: 70 °F
